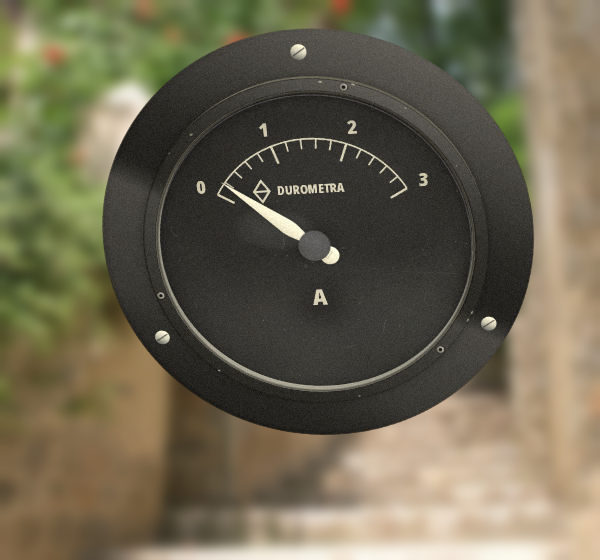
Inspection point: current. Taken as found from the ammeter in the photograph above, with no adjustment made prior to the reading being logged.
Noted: 0.2 A
